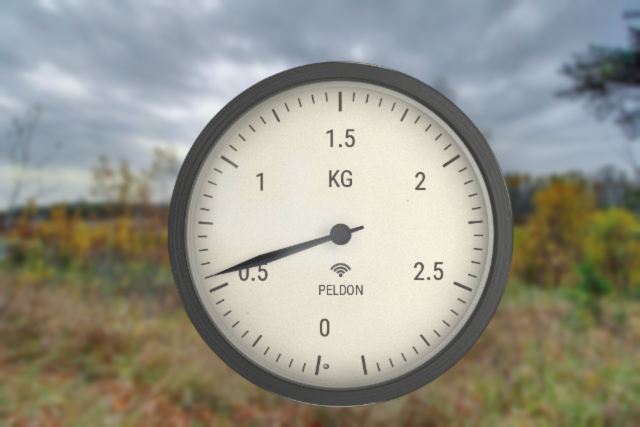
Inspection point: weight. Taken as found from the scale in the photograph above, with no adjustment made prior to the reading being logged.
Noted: 0.55 kg
